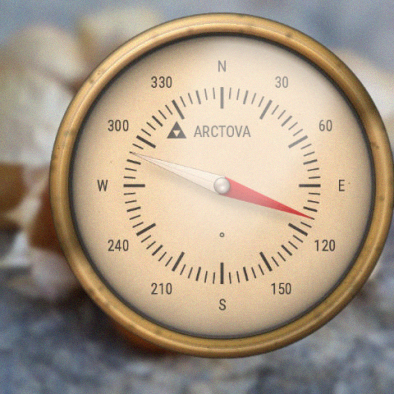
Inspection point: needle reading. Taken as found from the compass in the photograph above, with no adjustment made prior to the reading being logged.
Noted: 110 °
